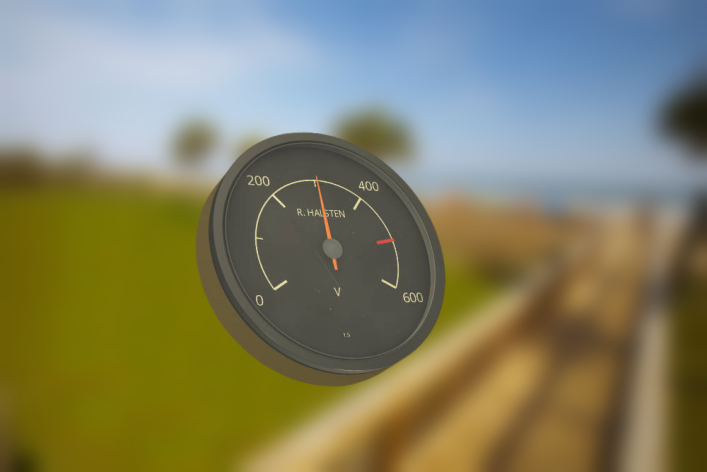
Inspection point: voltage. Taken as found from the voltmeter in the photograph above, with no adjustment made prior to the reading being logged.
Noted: 300 V
